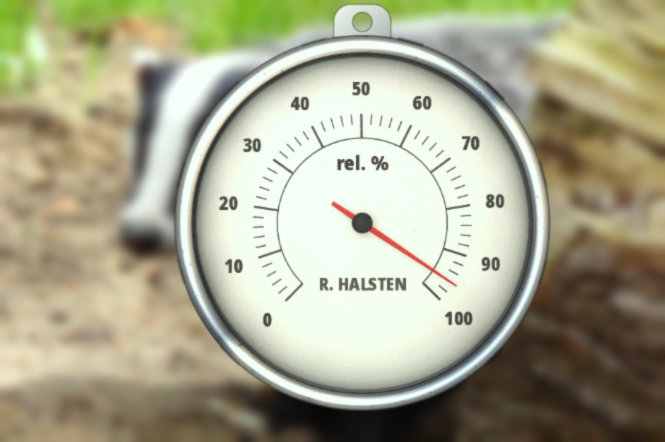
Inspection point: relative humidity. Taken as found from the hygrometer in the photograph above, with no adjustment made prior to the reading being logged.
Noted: 96 %
